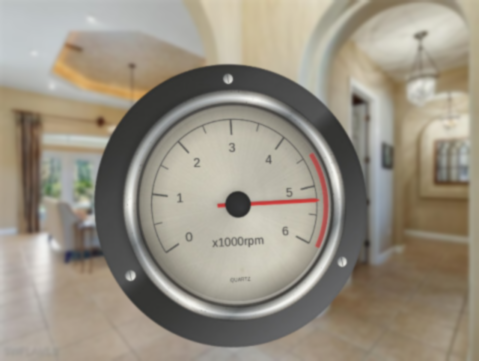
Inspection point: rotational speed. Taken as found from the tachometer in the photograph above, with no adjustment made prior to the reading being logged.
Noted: 5250 rpm
